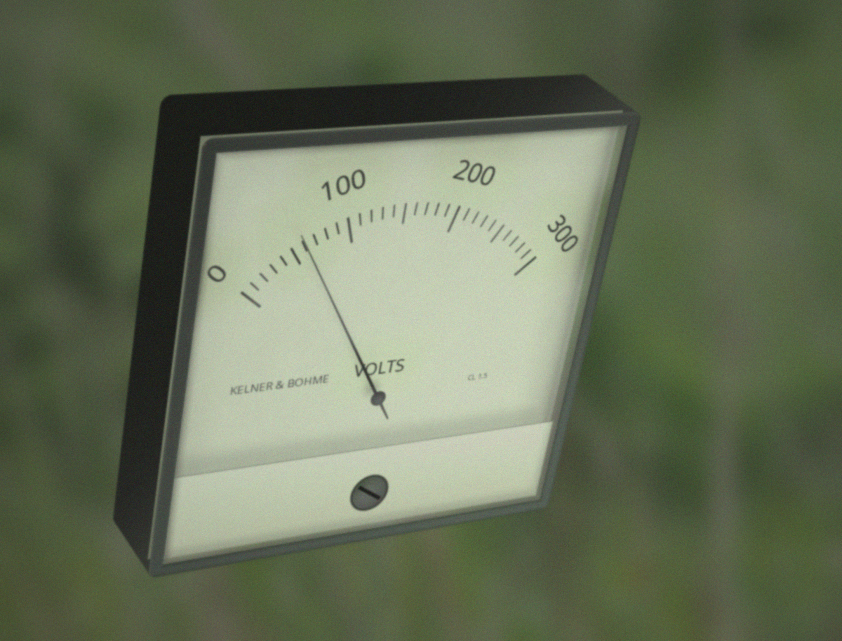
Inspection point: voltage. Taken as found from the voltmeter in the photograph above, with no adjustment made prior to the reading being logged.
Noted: 60 V
